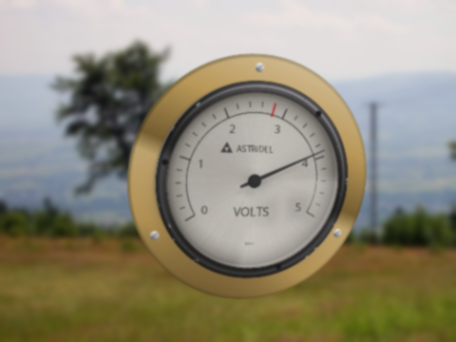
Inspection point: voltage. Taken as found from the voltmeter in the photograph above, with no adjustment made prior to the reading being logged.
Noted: 3.9 V
